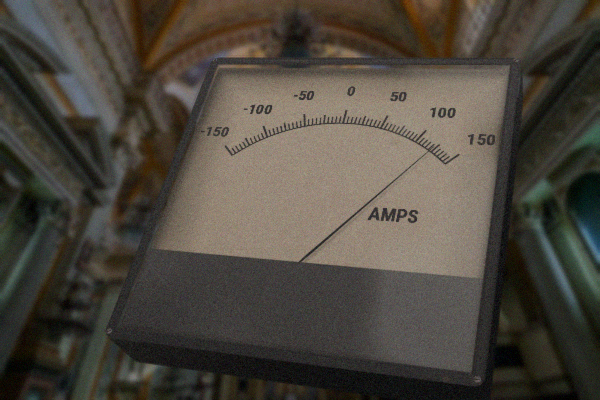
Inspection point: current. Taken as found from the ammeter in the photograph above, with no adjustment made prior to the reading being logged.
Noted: 125 A
